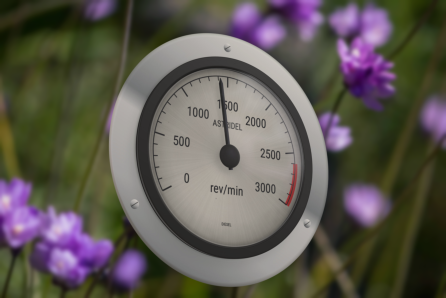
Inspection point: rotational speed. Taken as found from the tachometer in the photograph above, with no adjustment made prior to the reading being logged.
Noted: 1400 rpm
